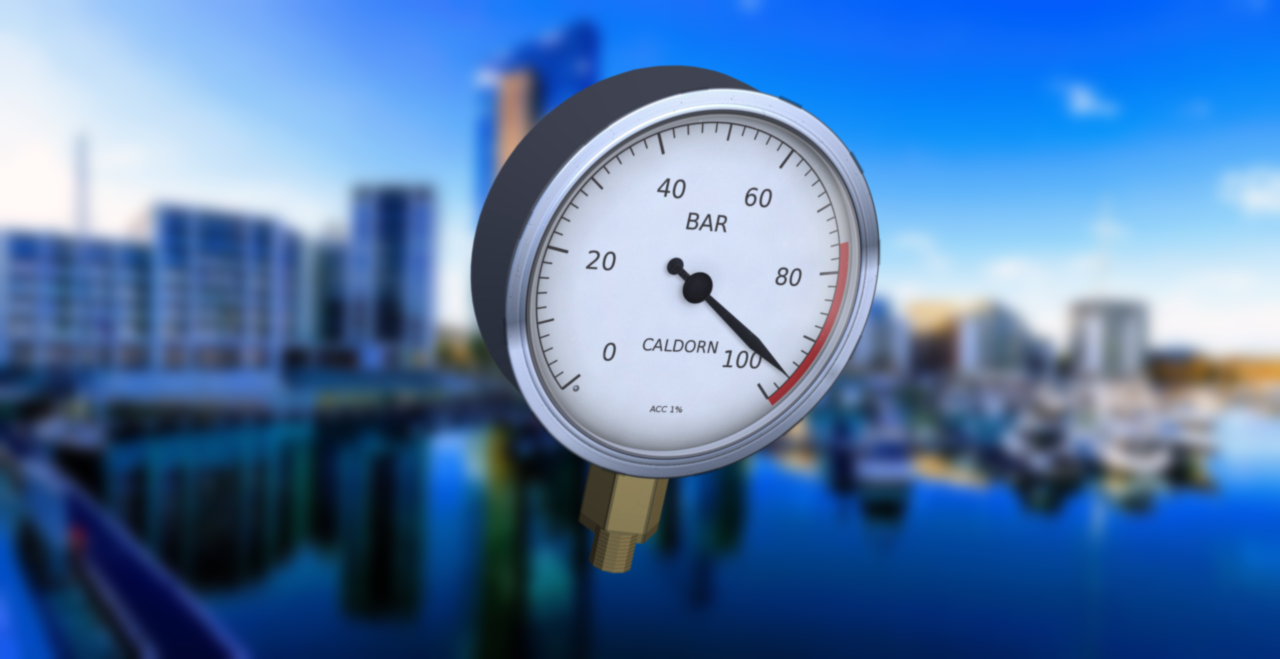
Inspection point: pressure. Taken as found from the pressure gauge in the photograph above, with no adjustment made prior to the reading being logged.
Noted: 96 bar
